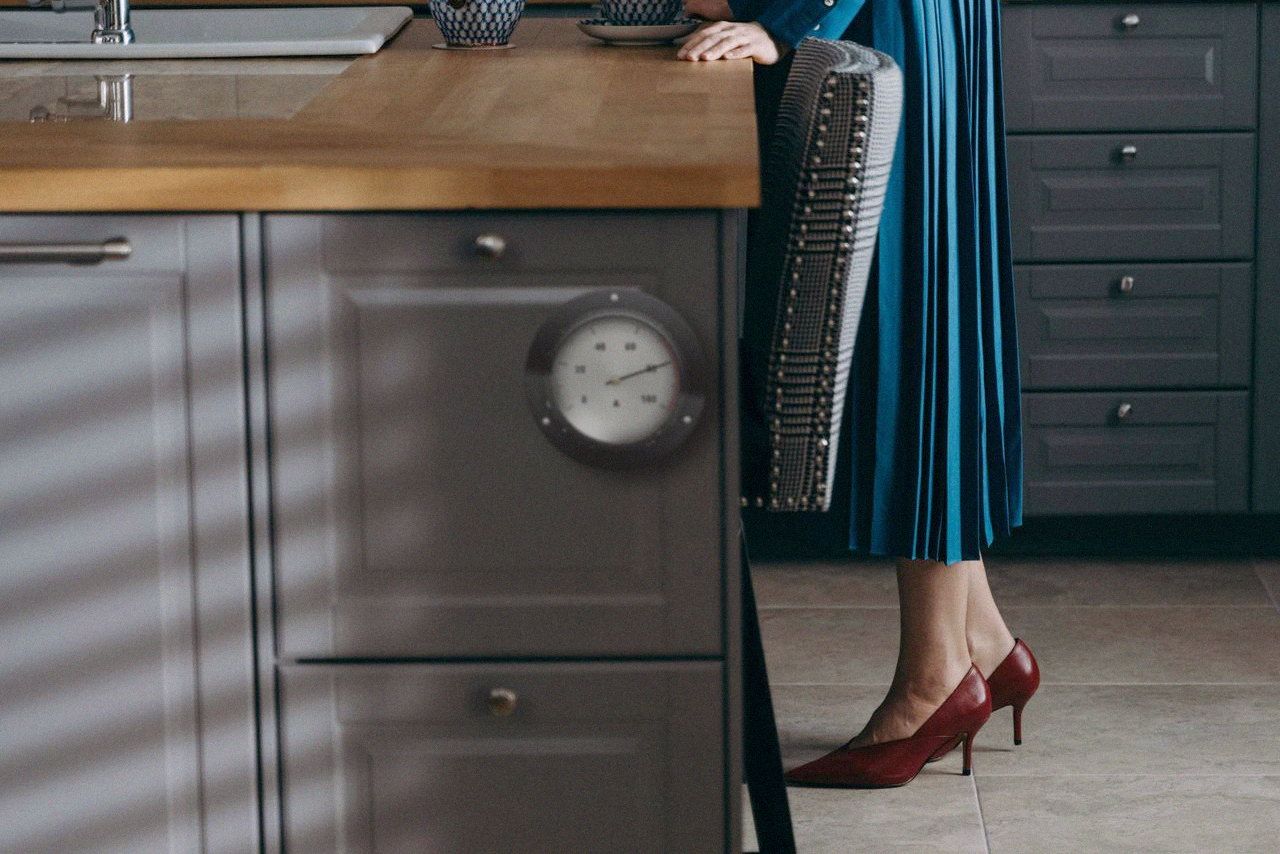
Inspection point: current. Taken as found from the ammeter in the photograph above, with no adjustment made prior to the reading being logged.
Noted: 80 A
